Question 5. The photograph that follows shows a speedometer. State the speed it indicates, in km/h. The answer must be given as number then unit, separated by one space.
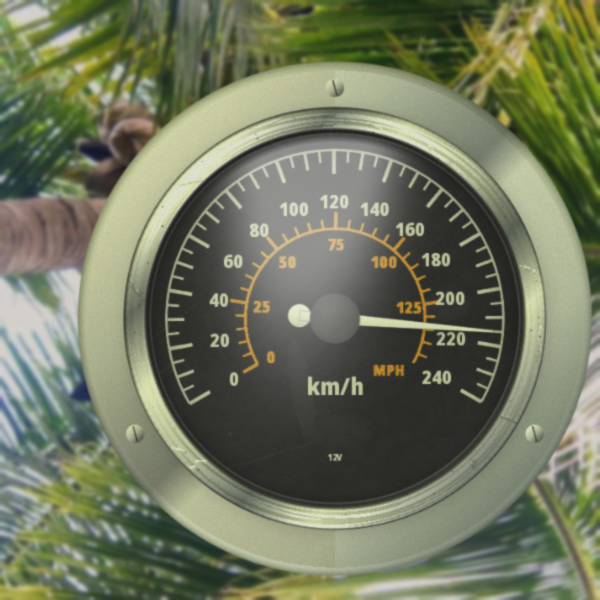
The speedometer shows 215 km/h
